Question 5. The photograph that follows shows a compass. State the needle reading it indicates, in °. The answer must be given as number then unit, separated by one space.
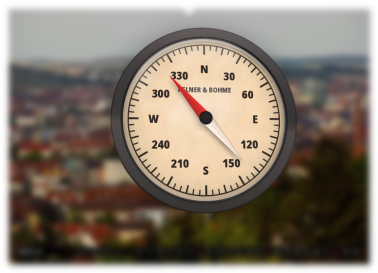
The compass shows 320 °
